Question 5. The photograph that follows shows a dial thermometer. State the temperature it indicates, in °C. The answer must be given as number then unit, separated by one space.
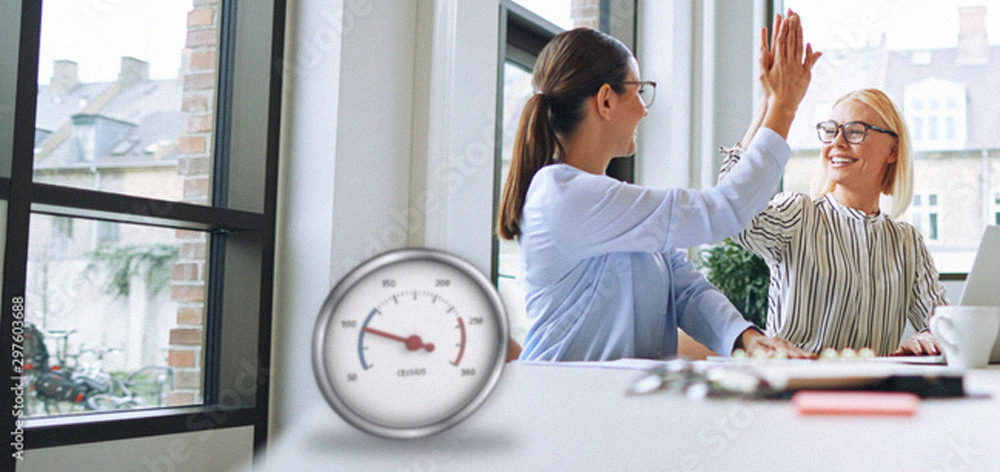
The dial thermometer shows 100 °C
